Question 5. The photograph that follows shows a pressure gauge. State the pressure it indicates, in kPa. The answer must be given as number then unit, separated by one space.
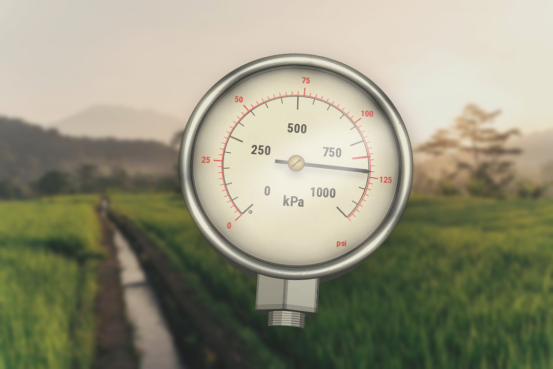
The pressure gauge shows 850 kPa
